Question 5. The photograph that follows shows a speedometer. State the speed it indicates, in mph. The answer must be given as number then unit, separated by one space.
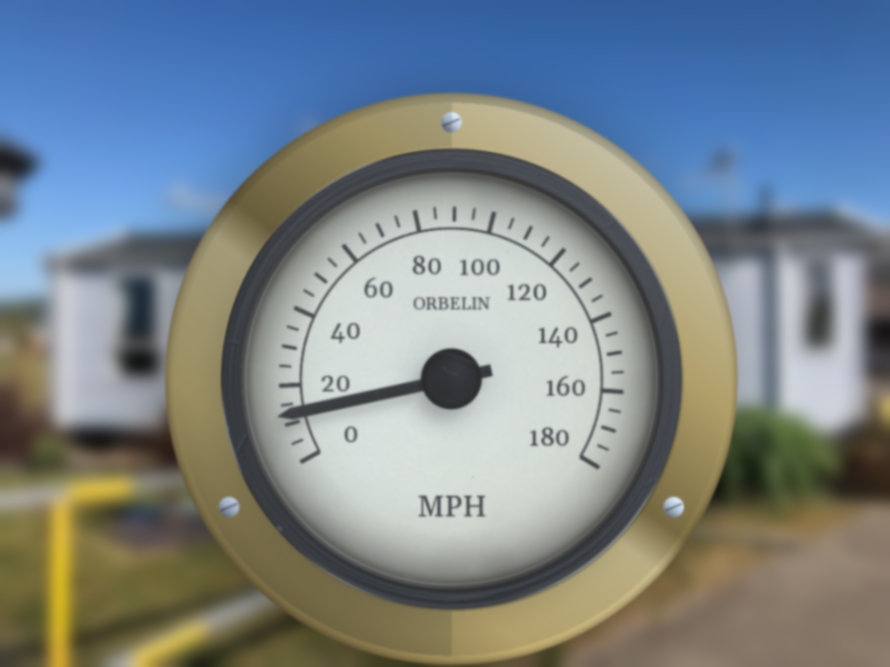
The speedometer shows 12.5 mph
